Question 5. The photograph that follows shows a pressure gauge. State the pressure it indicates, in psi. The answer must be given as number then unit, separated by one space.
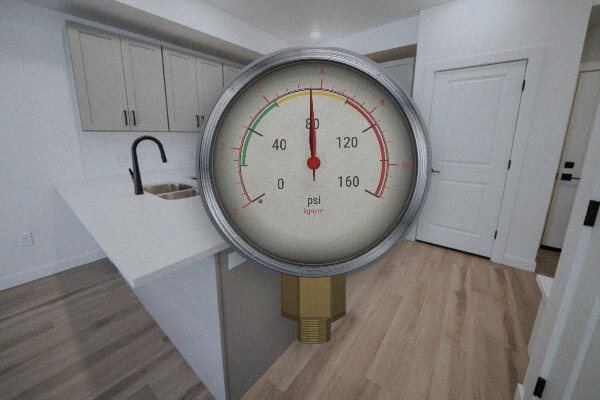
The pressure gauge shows 80 psi
